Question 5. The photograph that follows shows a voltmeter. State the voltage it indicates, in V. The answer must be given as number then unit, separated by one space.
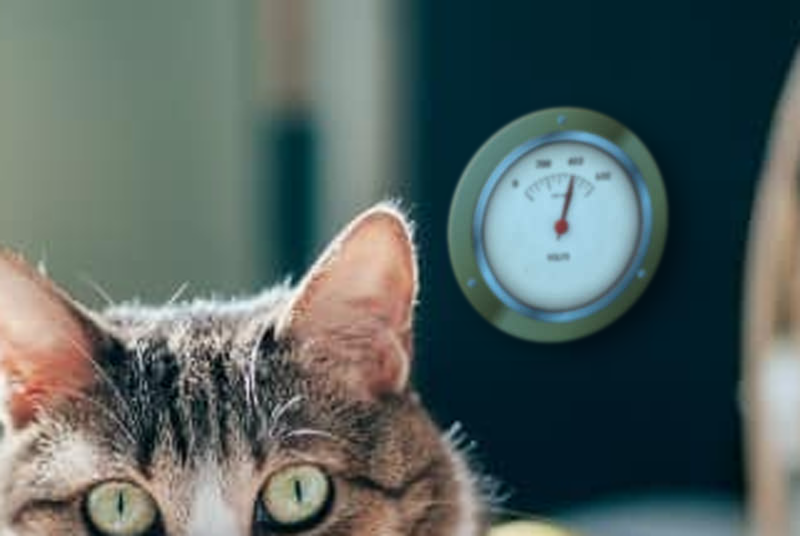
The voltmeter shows 400 V
